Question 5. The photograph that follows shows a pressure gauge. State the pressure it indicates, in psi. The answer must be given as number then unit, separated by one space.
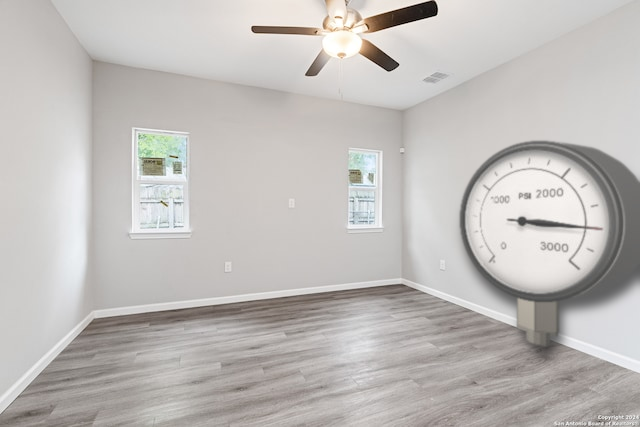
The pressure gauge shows 2600 psi
